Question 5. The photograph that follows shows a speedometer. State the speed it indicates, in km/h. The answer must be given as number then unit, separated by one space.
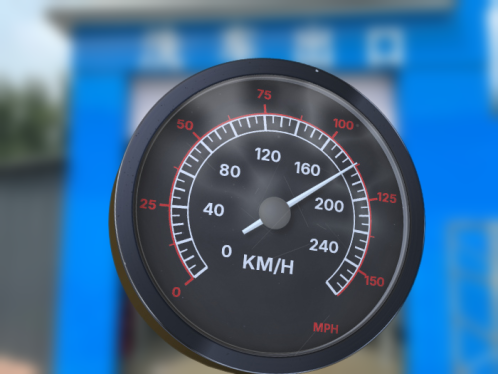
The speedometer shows 180 km/h
